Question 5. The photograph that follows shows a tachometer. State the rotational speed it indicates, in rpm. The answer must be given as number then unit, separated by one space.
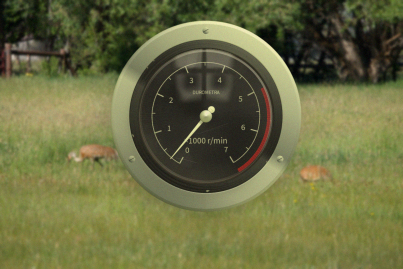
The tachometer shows 250 rpm
